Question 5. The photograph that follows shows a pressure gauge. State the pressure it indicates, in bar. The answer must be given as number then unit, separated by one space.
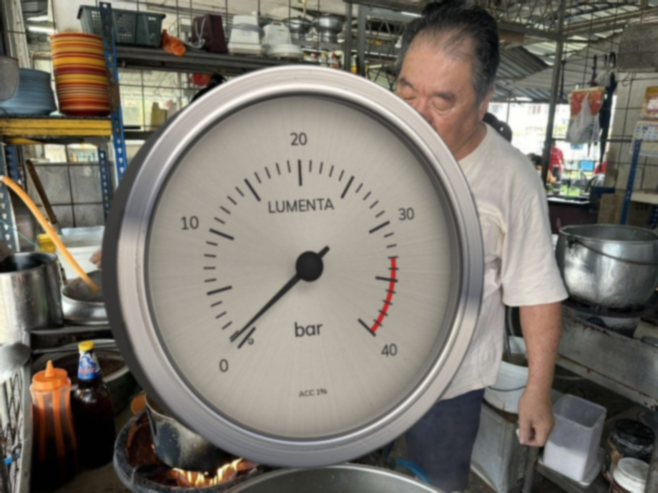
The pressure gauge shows 1 bar
